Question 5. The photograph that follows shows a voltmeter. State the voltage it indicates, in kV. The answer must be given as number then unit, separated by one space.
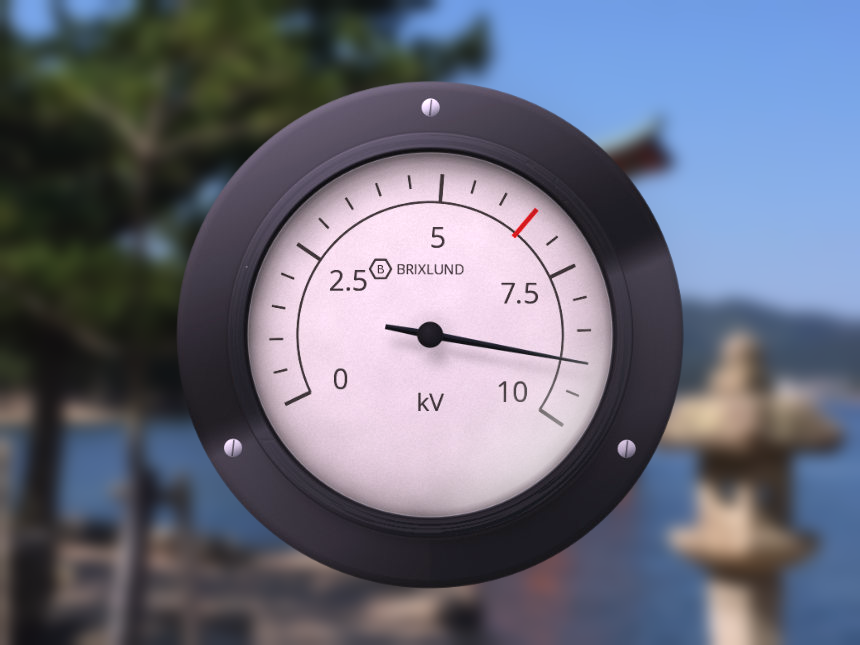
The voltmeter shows 9 kV
